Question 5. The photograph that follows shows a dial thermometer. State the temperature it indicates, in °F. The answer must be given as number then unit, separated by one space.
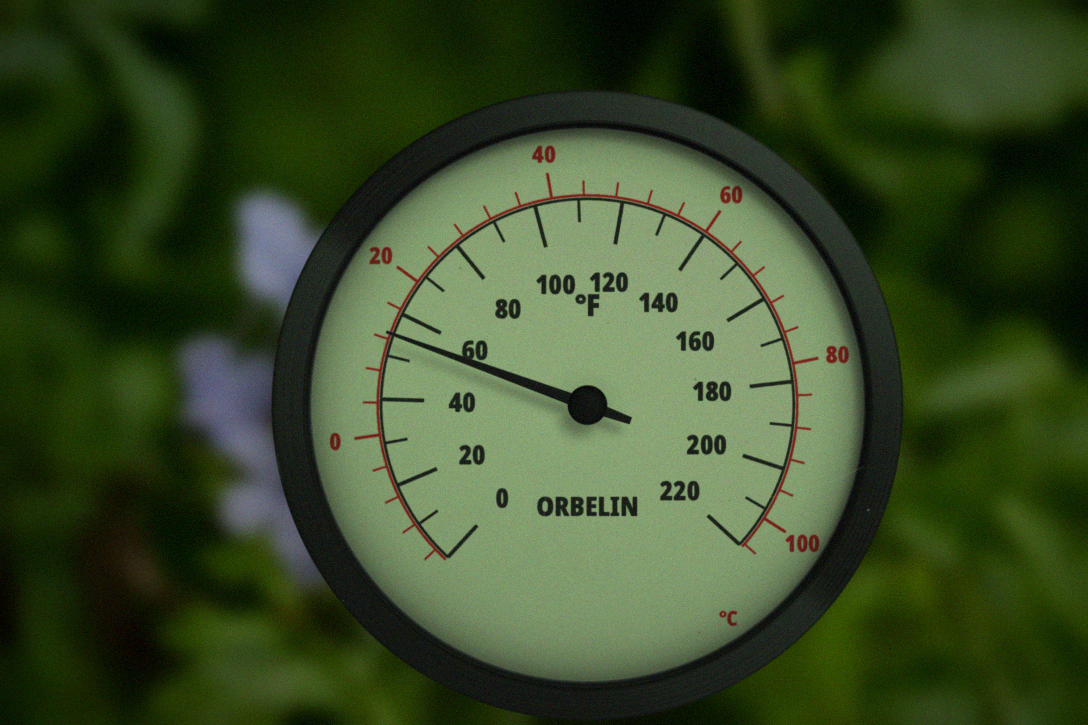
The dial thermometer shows 55 °F
